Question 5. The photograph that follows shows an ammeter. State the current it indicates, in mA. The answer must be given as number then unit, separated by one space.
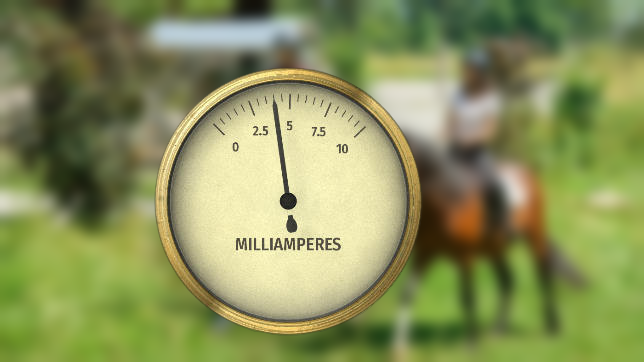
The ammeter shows 4 mA
